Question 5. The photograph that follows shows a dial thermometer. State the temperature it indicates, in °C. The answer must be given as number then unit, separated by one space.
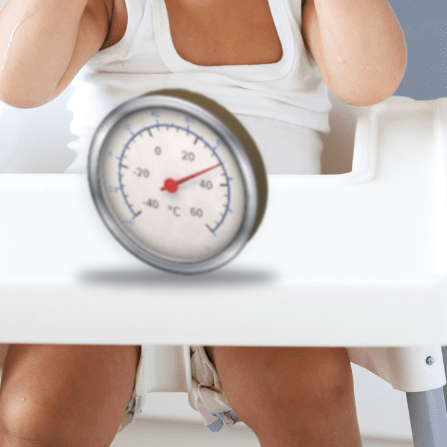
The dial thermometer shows 32 °C
